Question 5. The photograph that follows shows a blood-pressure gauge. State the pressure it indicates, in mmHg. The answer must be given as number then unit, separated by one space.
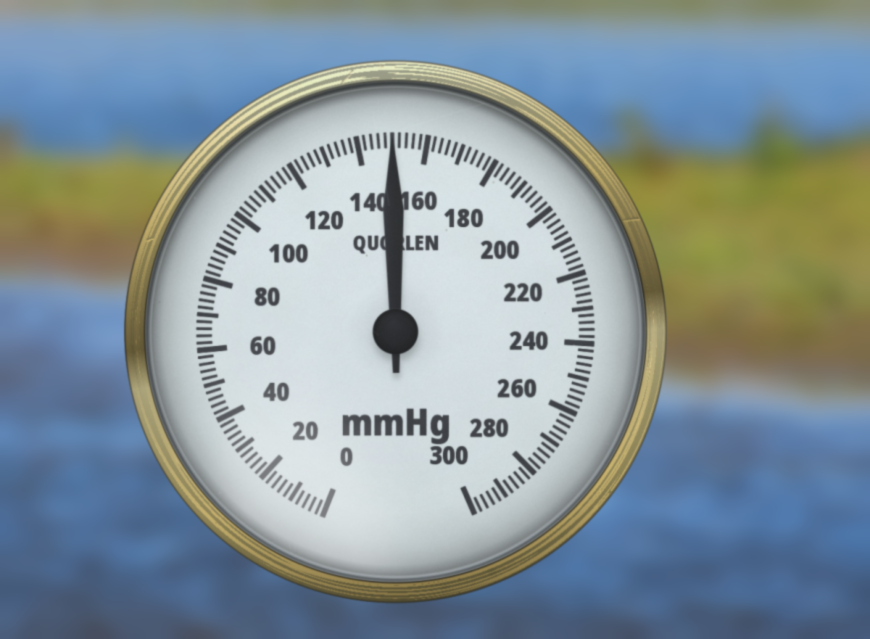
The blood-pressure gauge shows 150 mmHg
